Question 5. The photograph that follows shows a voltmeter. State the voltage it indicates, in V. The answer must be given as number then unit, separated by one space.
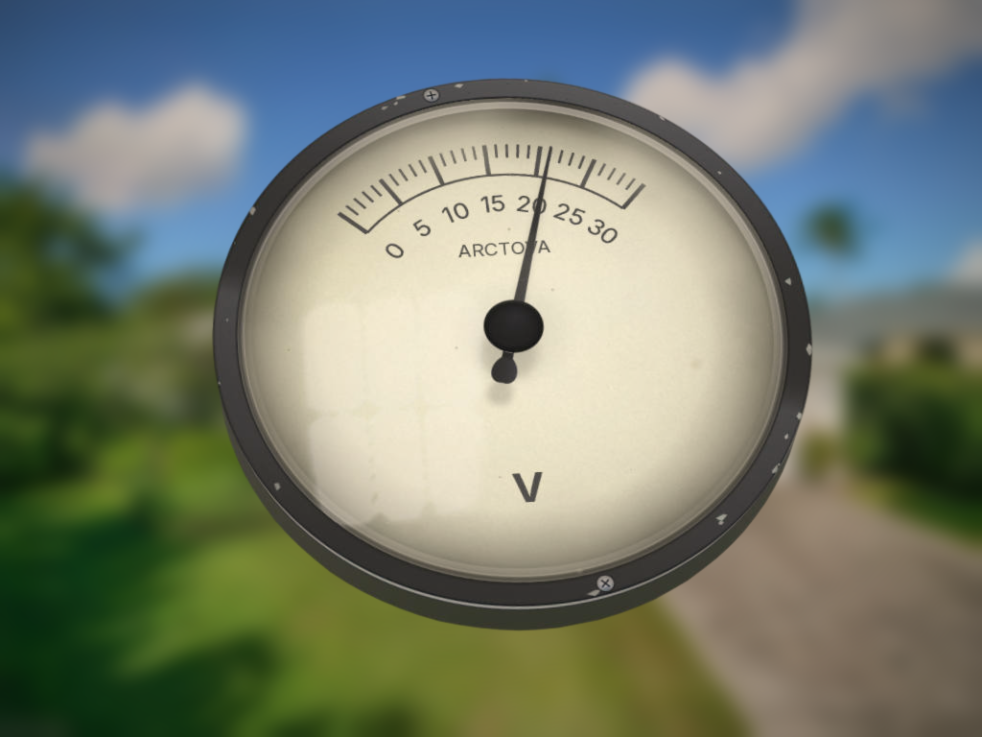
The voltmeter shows 21 V
